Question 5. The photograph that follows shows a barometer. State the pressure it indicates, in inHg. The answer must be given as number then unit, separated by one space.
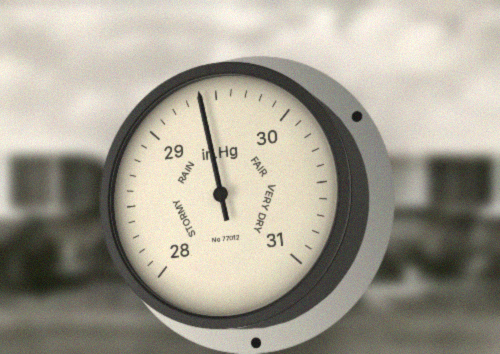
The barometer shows 29.4 inHg
